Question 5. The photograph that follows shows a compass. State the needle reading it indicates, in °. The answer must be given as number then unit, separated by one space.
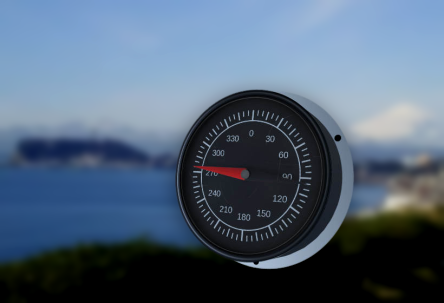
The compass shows 275 °
